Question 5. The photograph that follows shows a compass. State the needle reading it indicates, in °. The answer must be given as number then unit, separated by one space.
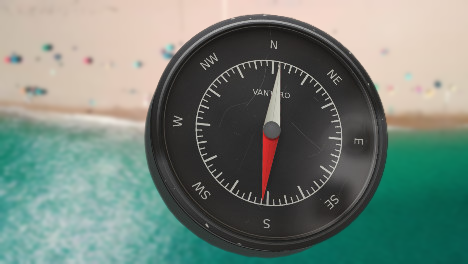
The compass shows 185 °
